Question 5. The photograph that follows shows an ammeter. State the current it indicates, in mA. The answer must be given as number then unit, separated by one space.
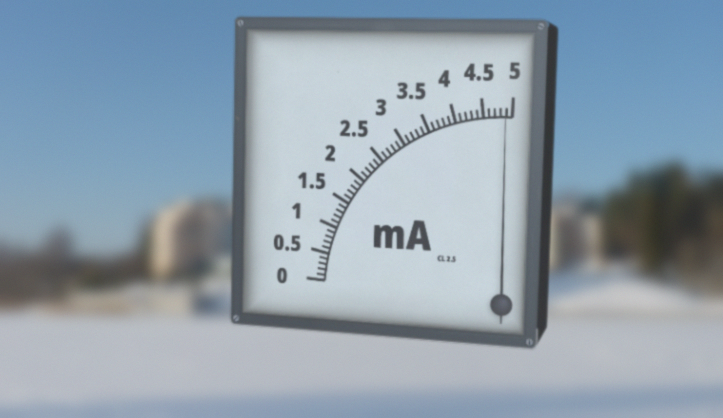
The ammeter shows 4.9 mA
